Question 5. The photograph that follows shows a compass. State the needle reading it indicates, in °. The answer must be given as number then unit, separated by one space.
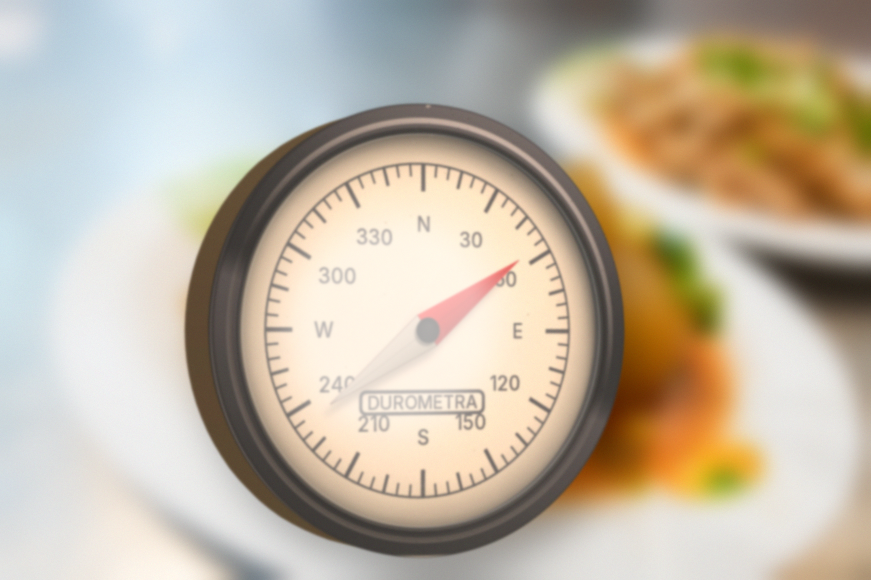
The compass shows 55 °
